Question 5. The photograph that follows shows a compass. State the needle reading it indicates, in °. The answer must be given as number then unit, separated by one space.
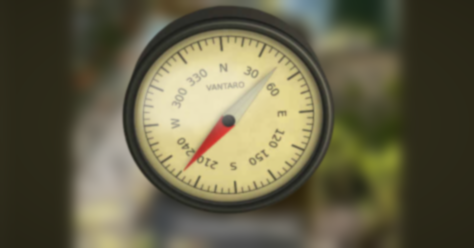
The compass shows 225 °
